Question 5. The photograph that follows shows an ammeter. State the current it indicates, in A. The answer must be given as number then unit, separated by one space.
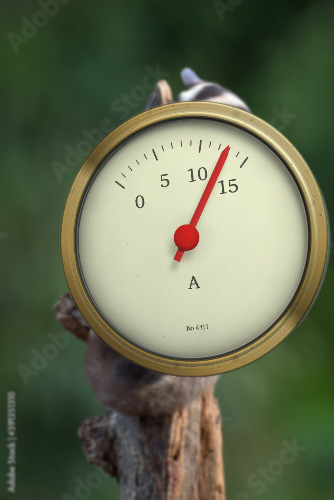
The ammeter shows 13 A
